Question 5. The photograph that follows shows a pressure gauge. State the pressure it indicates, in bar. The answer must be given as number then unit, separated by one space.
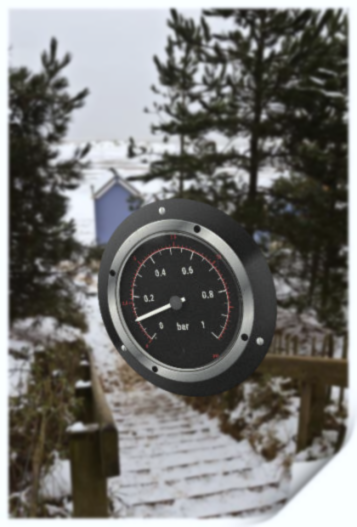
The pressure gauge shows 0.1 bar
